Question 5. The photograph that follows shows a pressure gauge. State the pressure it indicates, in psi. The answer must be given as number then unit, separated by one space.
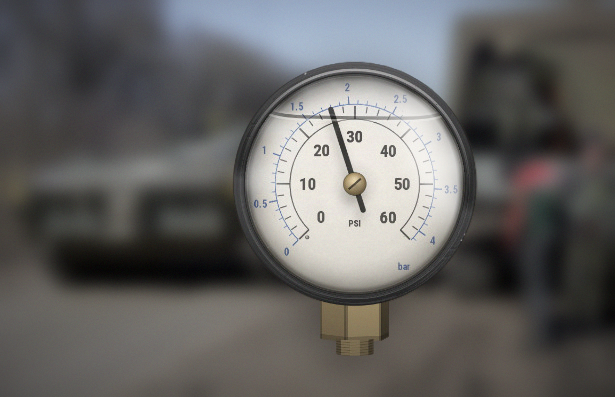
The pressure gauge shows 26 psi
